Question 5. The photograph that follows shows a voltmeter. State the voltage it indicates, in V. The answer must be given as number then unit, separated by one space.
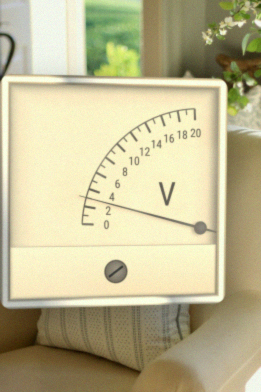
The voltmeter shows 3 V
